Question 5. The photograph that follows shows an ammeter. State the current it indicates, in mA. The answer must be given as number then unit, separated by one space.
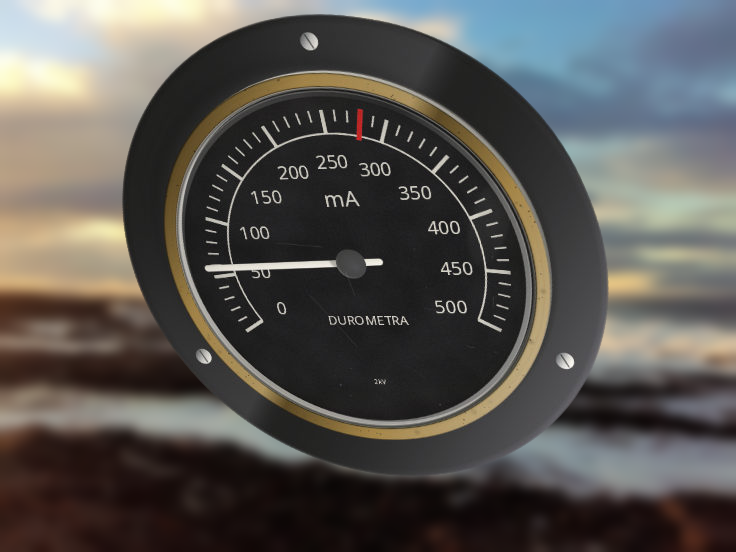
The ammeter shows 60 mA
